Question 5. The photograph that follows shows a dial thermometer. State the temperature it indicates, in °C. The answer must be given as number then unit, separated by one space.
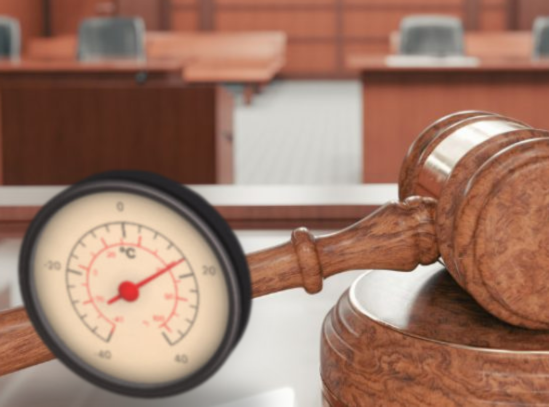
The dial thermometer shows 16 °C
